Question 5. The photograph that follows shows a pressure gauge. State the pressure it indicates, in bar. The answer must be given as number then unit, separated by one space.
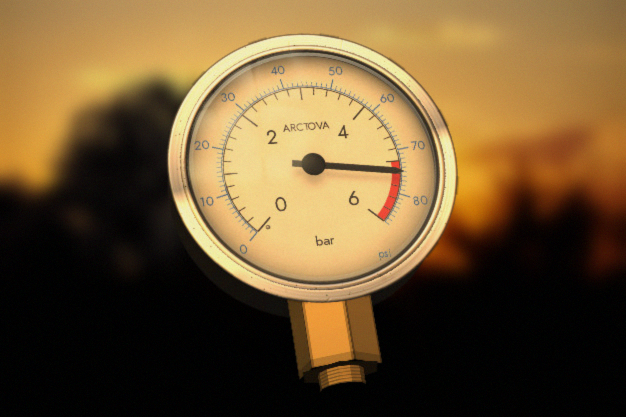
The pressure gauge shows 5.2 bar
